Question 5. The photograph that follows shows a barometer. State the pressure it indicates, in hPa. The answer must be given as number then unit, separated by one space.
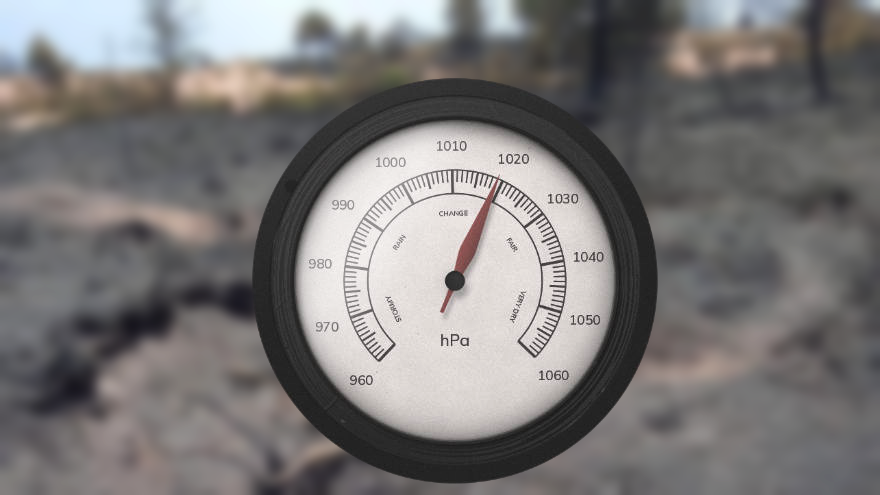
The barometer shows 1019 hPa
